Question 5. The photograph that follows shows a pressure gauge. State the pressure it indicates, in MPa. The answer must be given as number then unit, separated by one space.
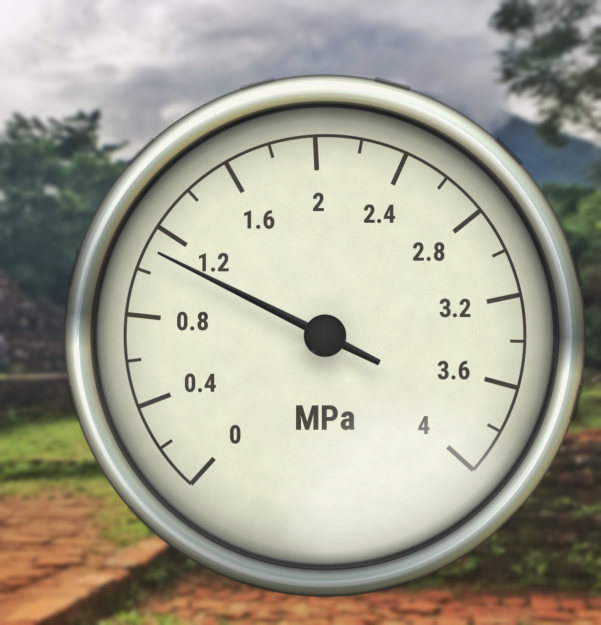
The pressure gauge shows 1.1 MPa
